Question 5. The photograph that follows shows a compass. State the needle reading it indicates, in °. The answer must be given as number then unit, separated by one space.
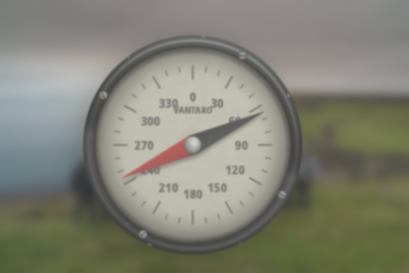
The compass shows 245 °
